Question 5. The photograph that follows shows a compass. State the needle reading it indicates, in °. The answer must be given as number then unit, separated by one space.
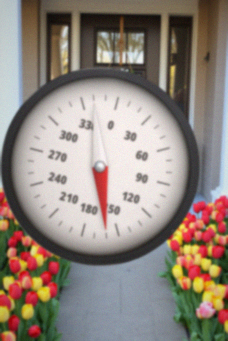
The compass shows 160 °
